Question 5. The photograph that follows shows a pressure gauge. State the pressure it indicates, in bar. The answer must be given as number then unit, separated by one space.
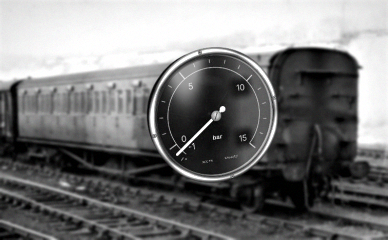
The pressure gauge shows -0.5 bar
